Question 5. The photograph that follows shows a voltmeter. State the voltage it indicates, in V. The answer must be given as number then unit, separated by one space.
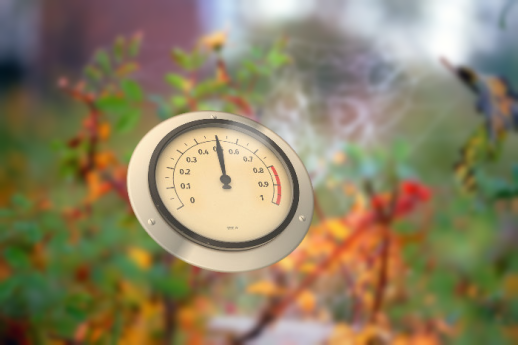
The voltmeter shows 0.5 V
